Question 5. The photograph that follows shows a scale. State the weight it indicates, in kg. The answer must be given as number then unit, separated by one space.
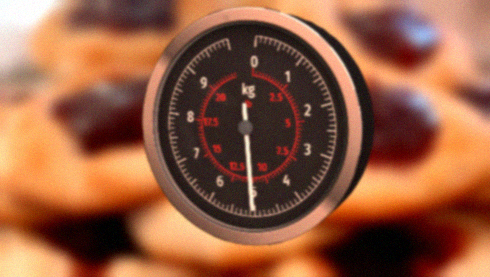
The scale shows 5 kg
